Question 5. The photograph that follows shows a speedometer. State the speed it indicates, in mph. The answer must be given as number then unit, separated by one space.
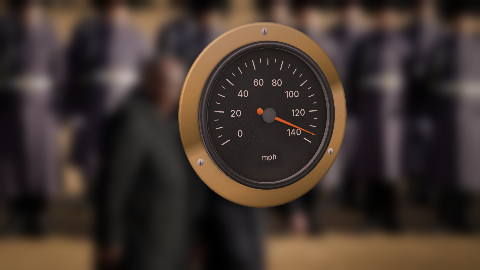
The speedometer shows 135 mph
